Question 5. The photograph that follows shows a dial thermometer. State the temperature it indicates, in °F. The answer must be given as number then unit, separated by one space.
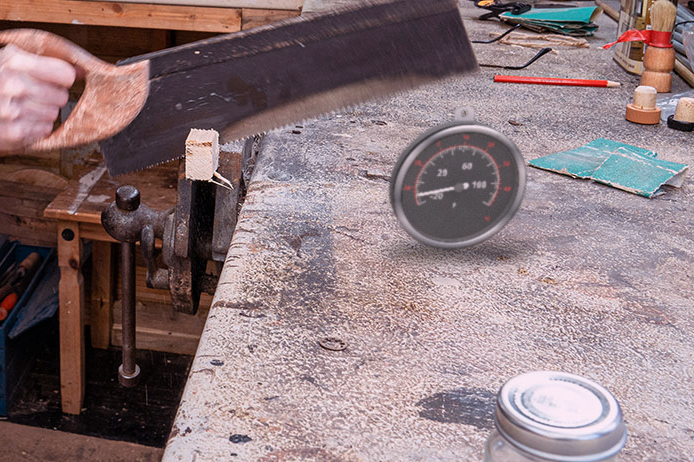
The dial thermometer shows -10 °F
